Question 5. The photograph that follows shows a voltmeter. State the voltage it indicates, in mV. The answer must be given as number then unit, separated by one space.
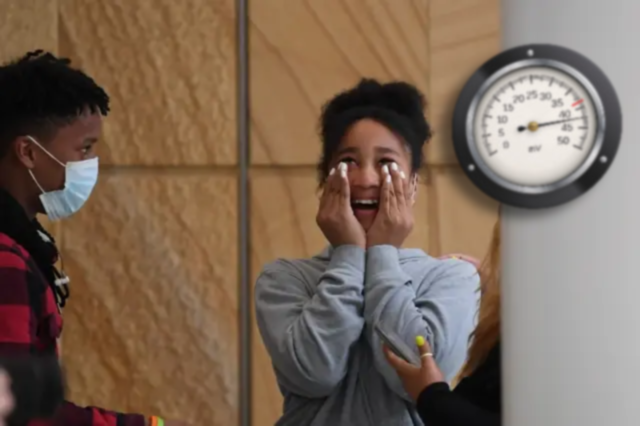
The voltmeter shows 42.5 mV
